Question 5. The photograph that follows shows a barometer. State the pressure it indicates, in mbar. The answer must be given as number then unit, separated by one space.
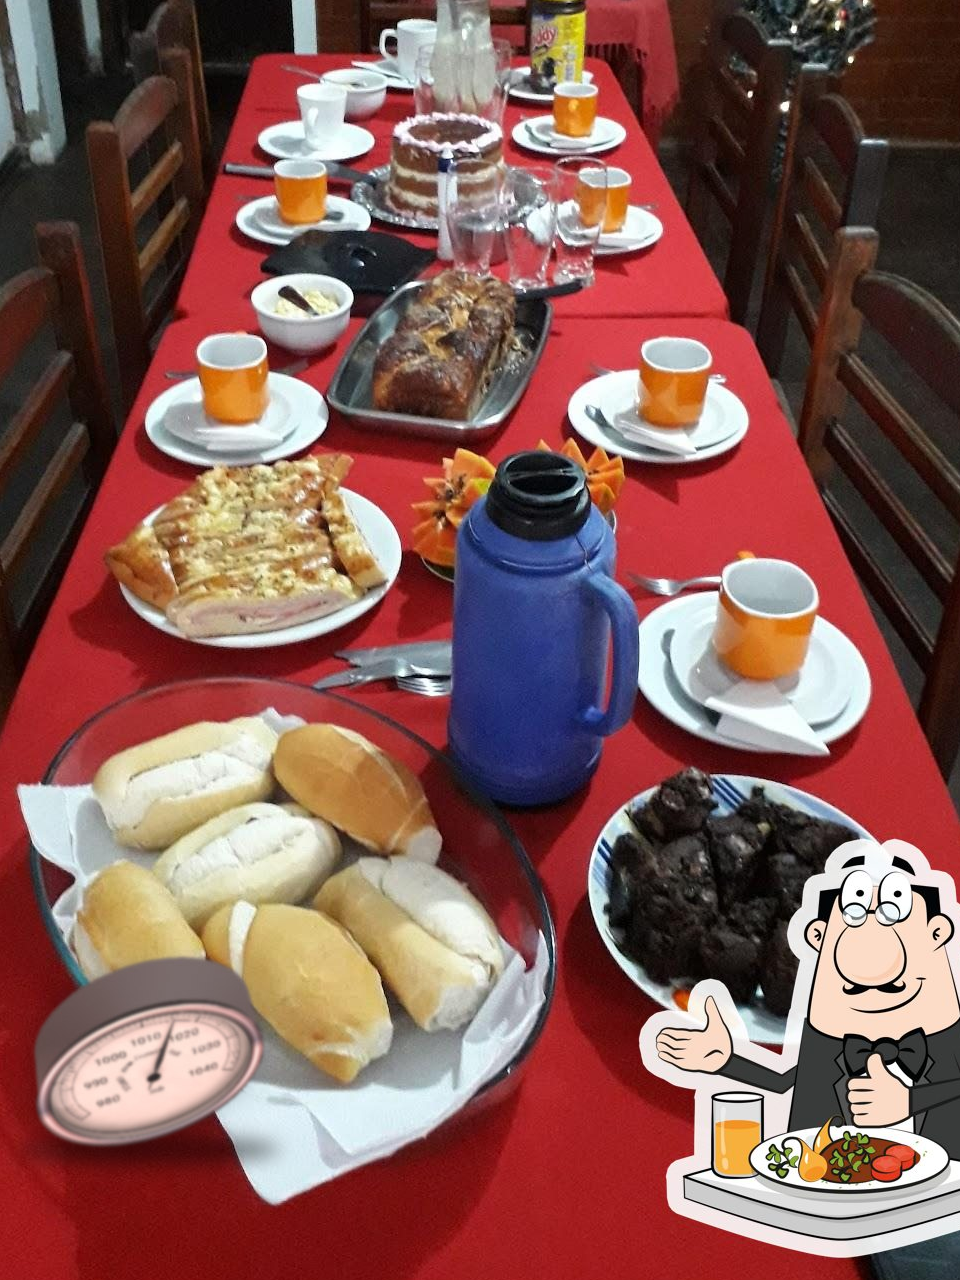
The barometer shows 1015 mbar
